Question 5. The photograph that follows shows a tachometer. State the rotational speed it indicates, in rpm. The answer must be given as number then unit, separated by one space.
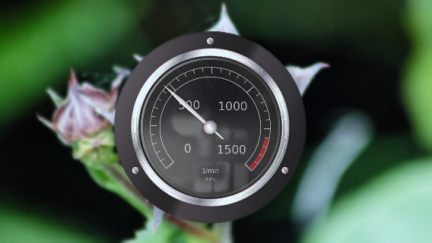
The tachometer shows 475 rpm
